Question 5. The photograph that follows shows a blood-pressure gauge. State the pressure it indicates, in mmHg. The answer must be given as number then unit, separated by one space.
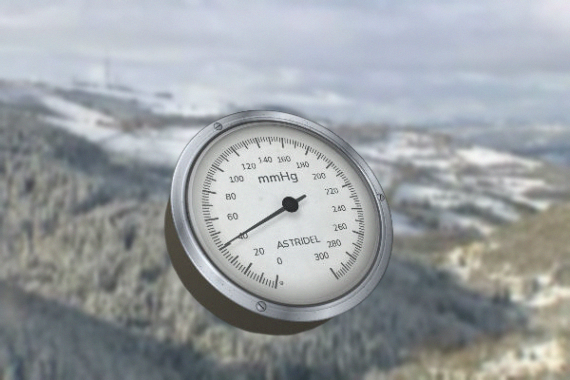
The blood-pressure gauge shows 40 mmHg
